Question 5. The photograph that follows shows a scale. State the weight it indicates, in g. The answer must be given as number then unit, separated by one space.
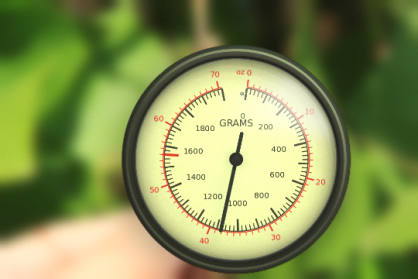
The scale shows 1080 g
